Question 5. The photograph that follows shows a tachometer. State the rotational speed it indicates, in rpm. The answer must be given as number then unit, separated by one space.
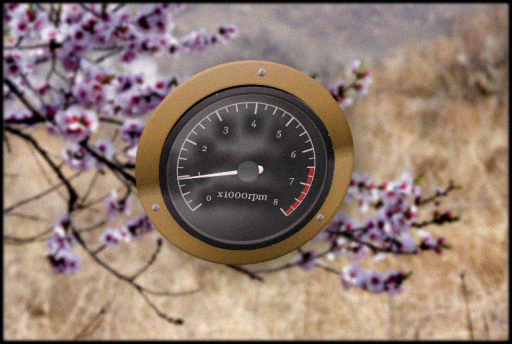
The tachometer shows 1000 rpm
